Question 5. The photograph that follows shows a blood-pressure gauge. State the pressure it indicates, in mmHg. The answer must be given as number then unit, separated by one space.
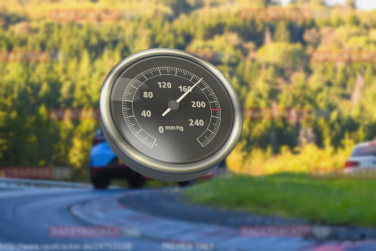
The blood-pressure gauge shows 170 mmHg
